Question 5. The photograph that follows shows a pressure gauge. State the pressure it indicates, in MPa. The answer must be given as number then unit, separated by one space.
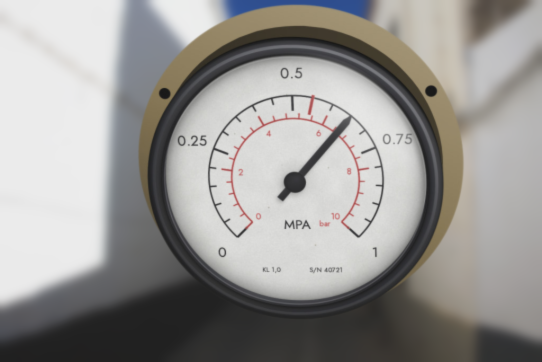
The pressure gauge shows 0.65 MPa
